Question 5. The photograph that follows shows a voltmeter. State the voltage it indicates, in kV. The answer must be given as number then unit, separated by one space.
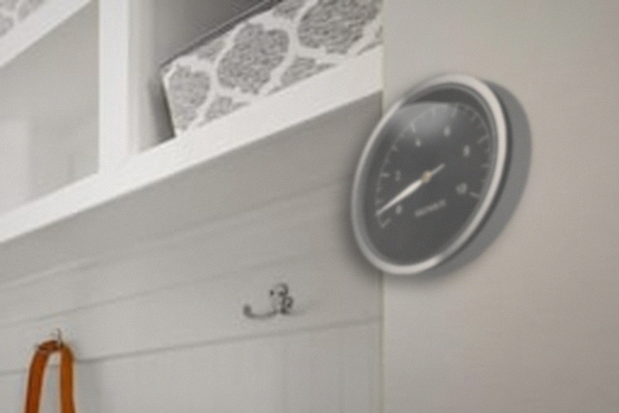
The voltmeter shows 0.5 kV
